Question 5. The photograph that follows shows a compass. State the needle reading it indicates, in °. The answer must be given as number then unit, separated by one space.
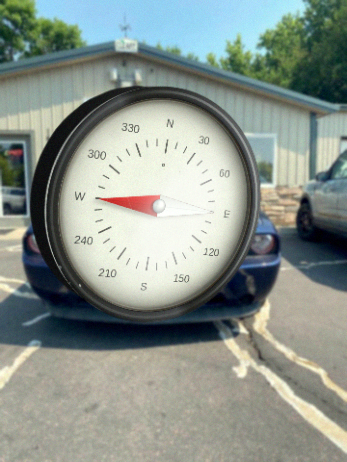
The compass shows 270 °
